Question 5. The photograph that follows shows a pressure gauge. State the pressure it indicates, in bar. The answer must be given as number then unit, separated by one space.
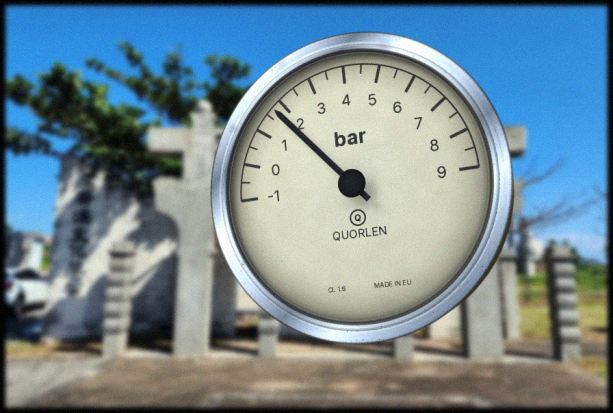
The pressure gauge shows 1.75 bar
